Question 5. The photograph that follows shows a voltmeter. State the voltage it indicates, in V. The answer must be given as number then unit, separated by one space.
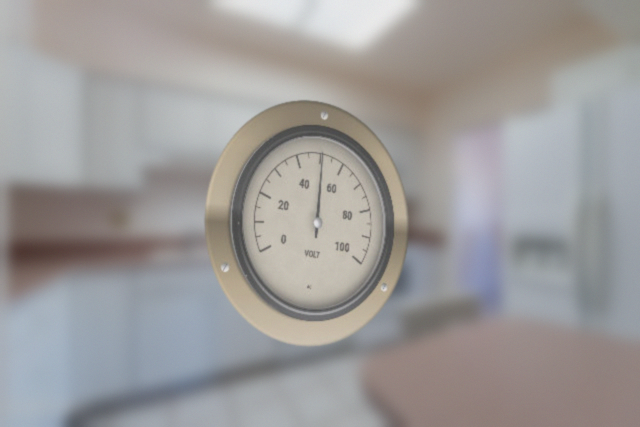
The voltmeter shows 50 V
